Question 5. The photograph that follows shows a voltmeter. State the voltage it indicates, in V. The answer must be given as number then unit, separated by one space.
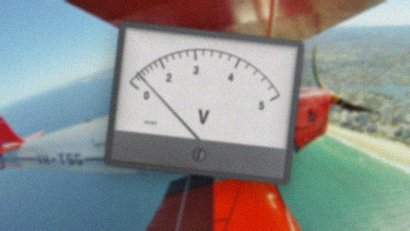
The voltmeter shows 1 V
